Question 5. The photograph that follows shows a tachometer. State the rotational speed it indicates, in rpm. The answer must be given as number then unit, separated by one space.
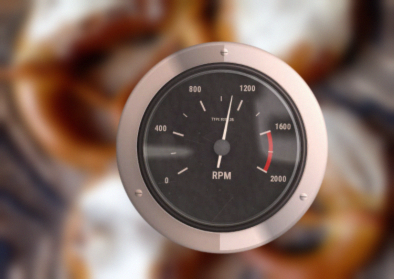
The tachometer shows 1100 rpm
